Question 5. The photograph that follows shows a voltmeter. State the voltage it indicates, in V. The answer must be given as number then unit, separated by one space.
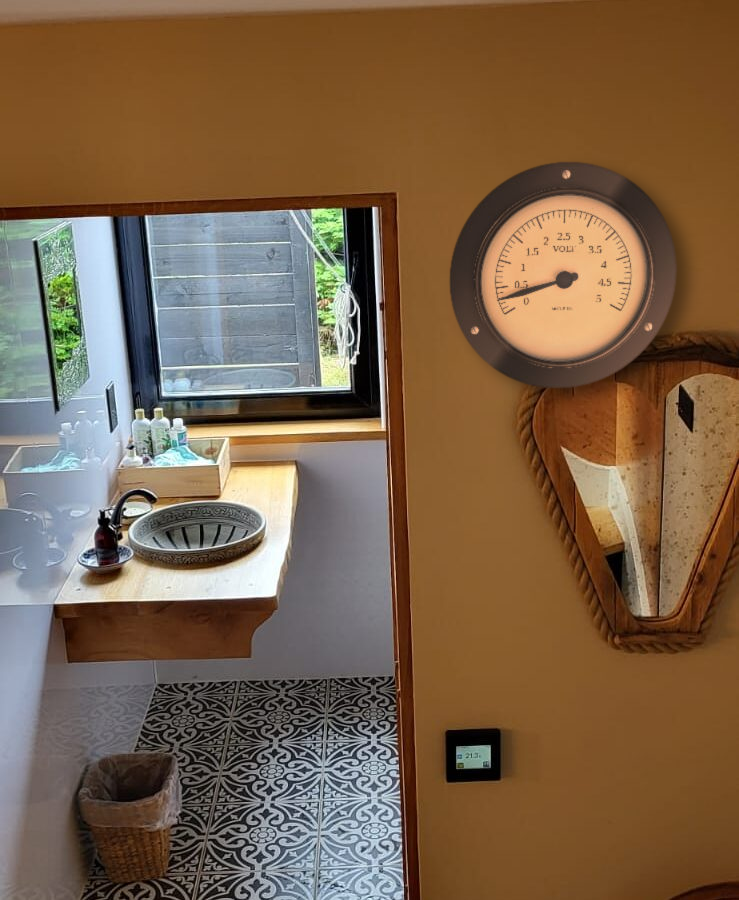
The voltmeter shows 0.3 V
